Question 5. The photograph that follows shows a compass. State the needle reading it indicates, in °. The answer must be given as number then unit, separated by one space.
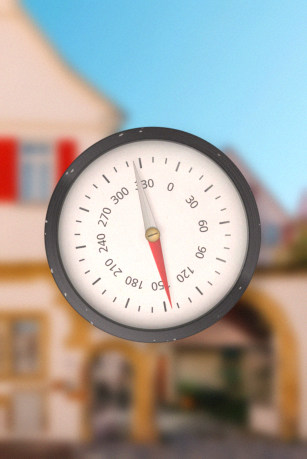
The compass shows 145 °
